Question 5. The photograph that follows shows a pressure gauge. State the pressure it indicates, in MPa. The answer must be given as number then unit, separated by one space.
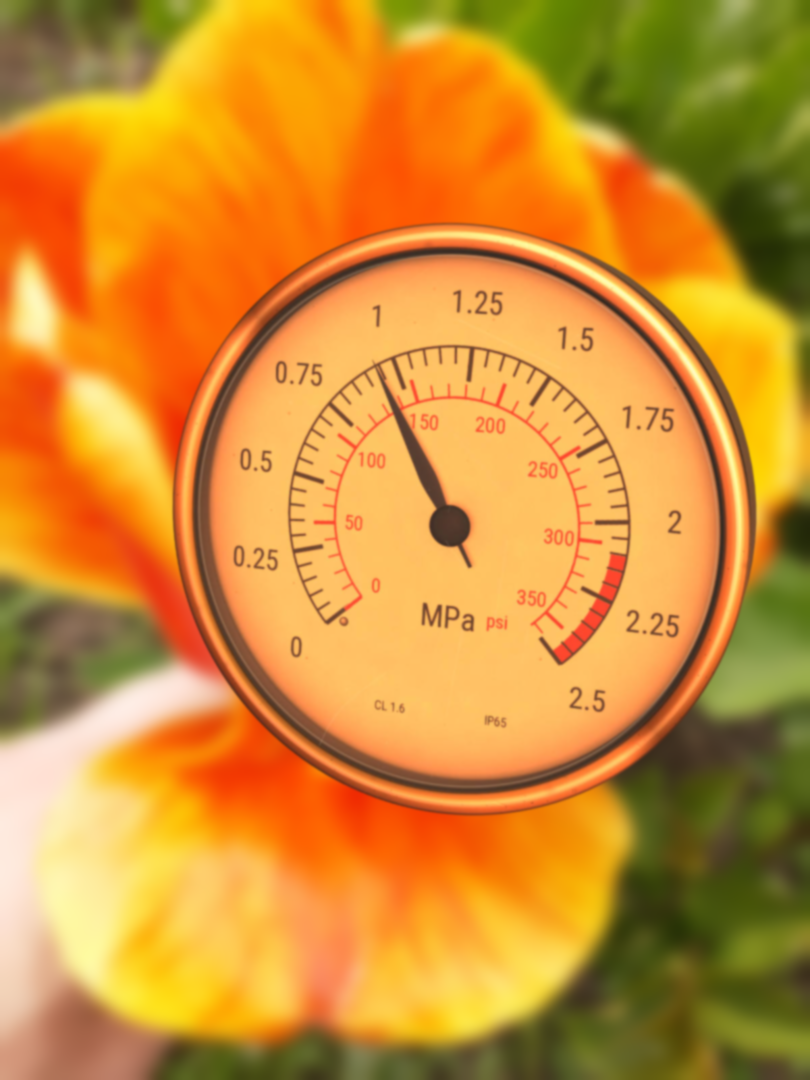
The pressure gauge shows 0.95 MPa
